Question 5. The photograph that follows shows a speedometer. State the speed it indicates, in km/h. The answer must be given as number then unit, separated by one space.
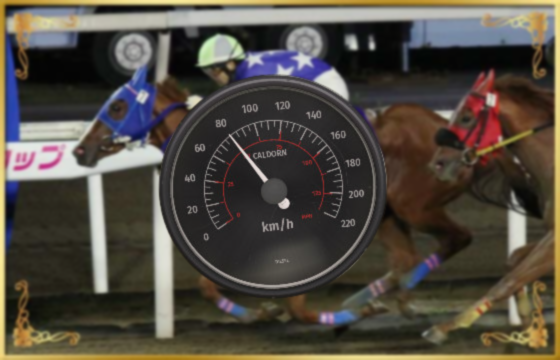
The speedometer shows 80 km/h
